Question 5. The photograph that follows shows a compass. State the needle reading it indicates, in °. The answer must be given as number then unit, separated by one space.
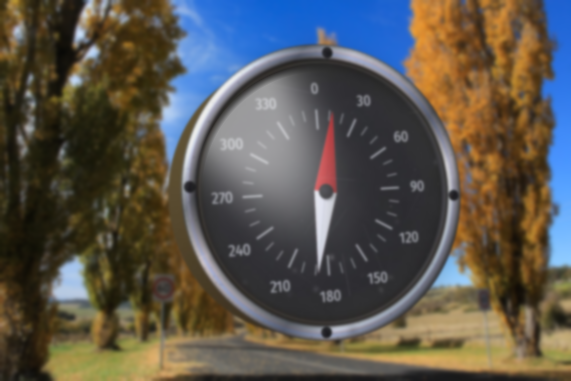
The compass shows 10 °
